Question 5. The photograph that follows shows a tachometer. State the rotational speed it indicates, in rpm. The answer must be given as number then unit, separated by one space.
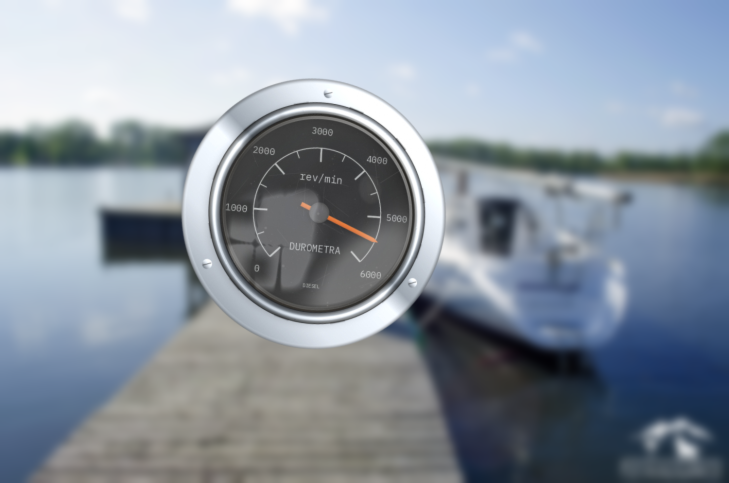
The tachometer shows 5500 rpm
